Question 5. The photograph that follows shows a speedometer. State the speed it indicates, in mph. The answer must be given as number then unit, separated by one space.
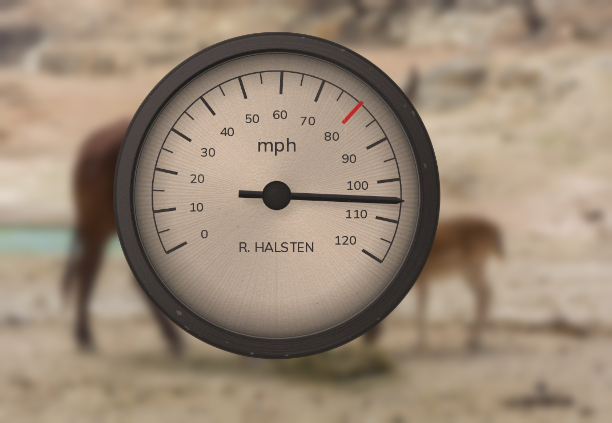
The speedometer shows 105 mph
